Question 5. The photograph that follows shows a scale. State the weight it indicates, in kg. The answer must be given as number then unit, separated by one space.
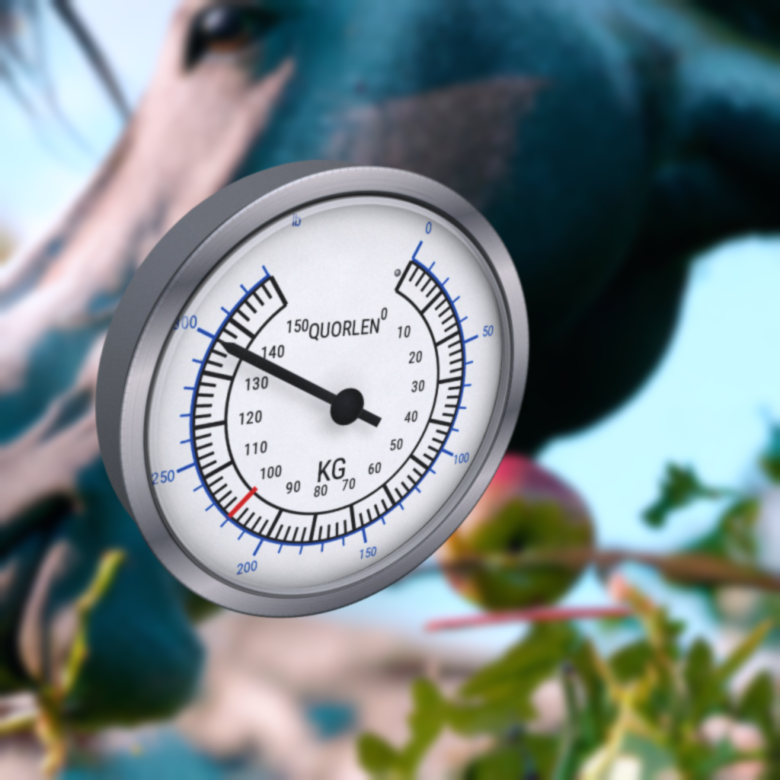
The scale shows 136 kg
